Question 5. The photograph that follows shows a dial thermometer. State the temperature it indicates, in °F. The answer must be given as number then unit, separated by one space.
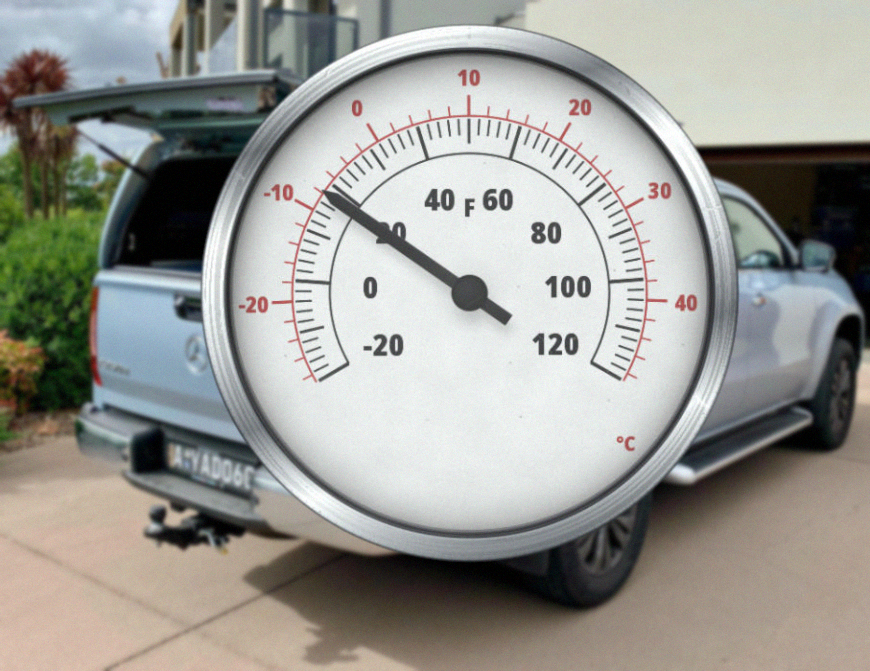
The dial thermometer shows 18 °F
